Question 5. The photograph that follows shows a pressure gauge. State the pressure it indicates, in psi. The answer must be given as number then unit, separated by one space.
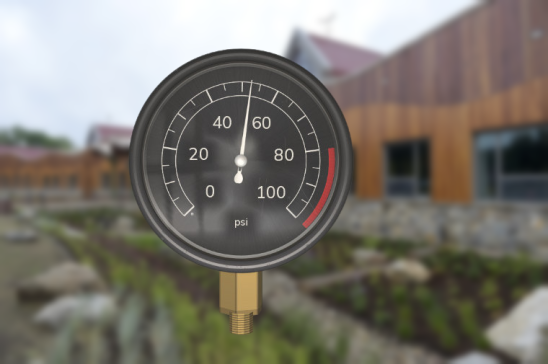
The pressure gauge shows 52.5 psi
